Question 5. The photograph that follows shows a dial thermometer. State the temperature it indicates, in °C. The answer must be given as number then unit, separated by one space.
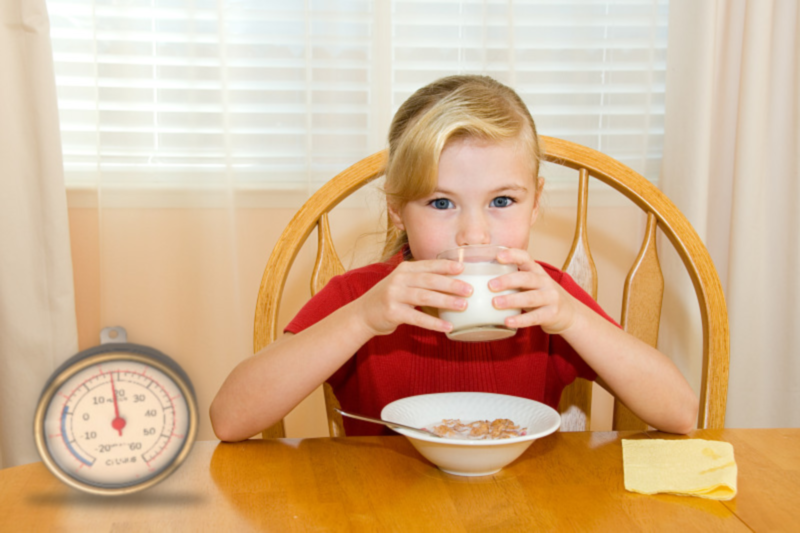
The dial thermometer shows 18 °C
